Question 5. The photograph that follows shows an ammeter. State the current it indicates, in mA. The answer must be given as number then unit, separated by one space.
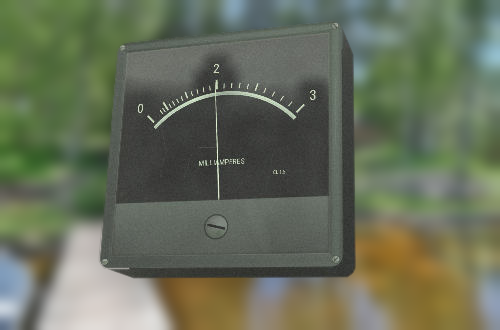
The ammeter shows 2 mA
